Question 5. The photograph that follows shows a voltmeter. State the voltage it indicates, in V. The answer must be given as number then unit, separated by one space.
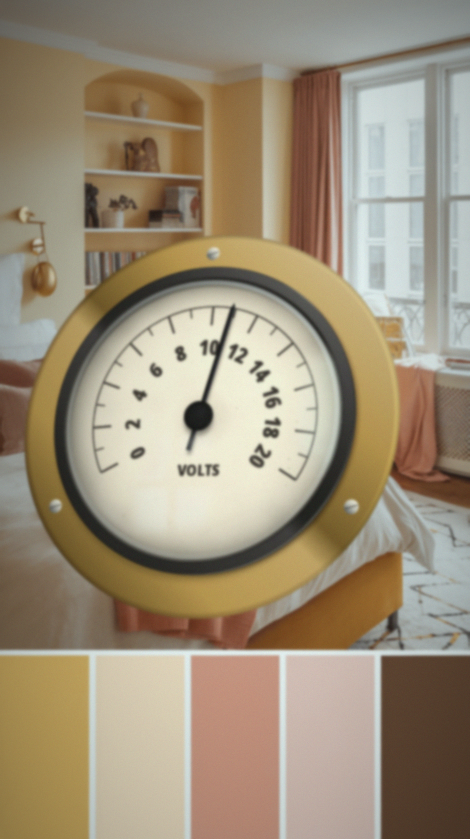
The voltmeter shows 11 V
